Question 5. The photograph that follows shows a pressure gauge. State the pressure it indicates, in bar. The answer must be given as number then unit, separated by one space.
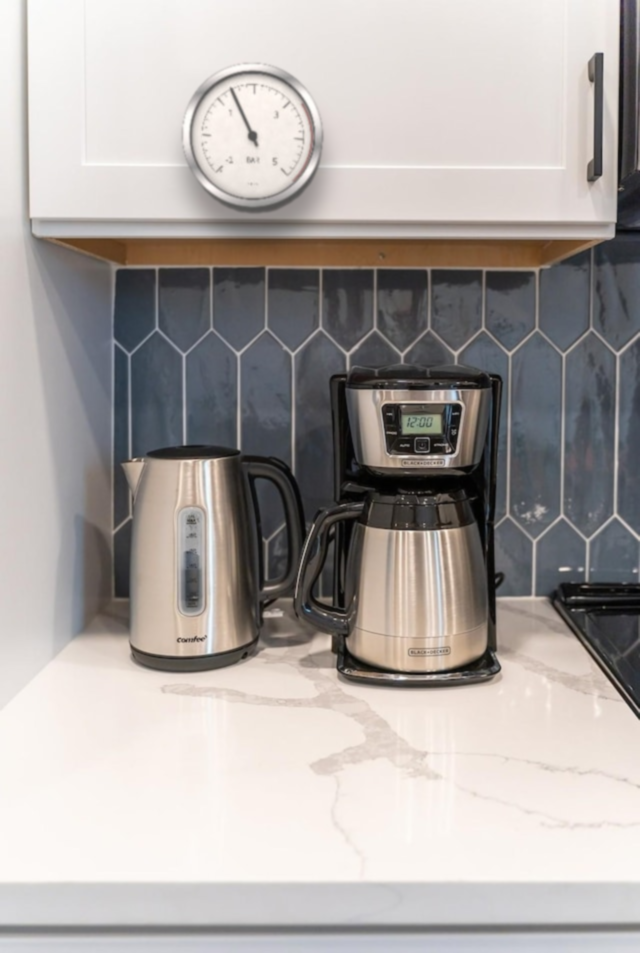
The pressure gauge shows 1.4 bar
